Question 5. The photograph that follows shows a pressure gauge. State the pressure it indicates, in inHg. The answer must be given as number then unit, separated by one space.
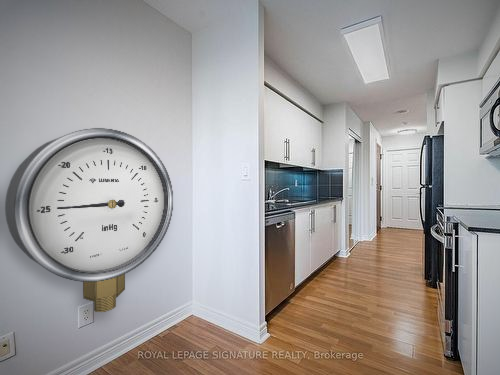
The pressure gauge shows -25 inHg
